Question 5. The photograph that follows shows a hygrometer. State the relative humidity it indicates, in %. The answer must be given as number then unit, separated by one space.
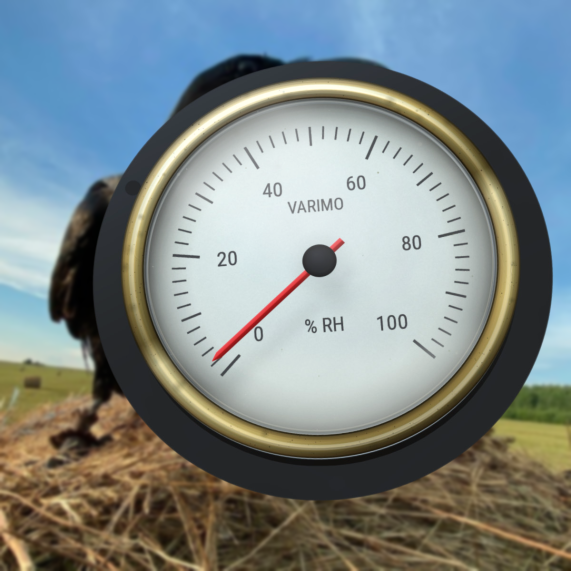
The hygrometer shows 2 %
